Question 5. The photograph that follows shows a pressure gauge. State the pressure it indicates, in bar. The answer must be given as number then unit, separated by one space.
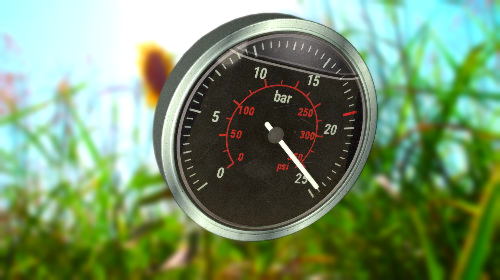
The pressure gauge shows 24.5 bar
